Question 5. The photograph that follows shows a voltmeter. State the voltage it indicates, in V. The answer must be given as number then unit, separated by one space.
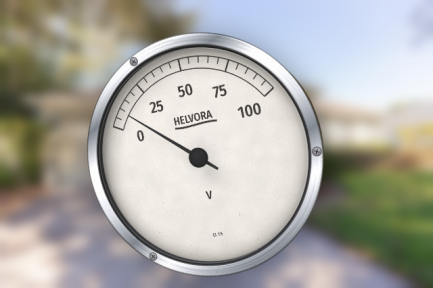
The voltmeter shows 10 V
